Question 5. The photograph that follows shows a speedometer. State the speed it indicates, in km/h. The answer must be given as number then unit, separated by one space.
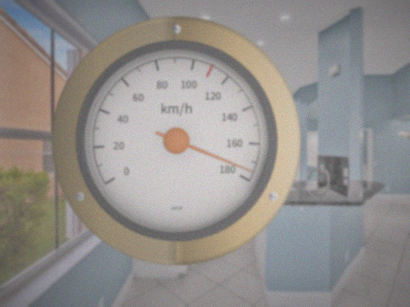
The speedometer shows 175 km/h
